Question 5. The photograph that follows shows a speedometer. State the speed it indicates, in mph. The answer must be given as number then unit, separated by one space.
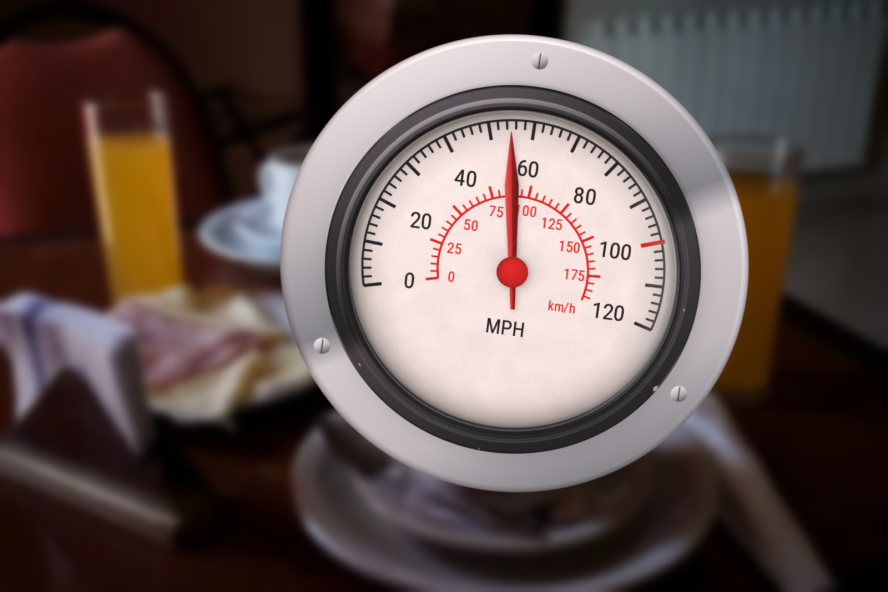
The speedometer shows 55 mph
